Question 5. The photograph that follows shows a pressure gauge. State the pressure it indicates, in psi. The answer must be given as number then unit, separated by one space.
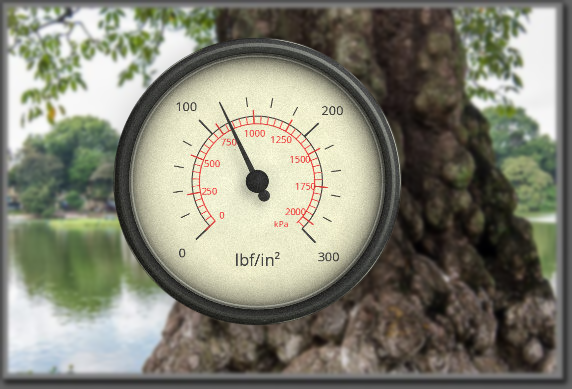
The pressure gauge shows 120 psi
